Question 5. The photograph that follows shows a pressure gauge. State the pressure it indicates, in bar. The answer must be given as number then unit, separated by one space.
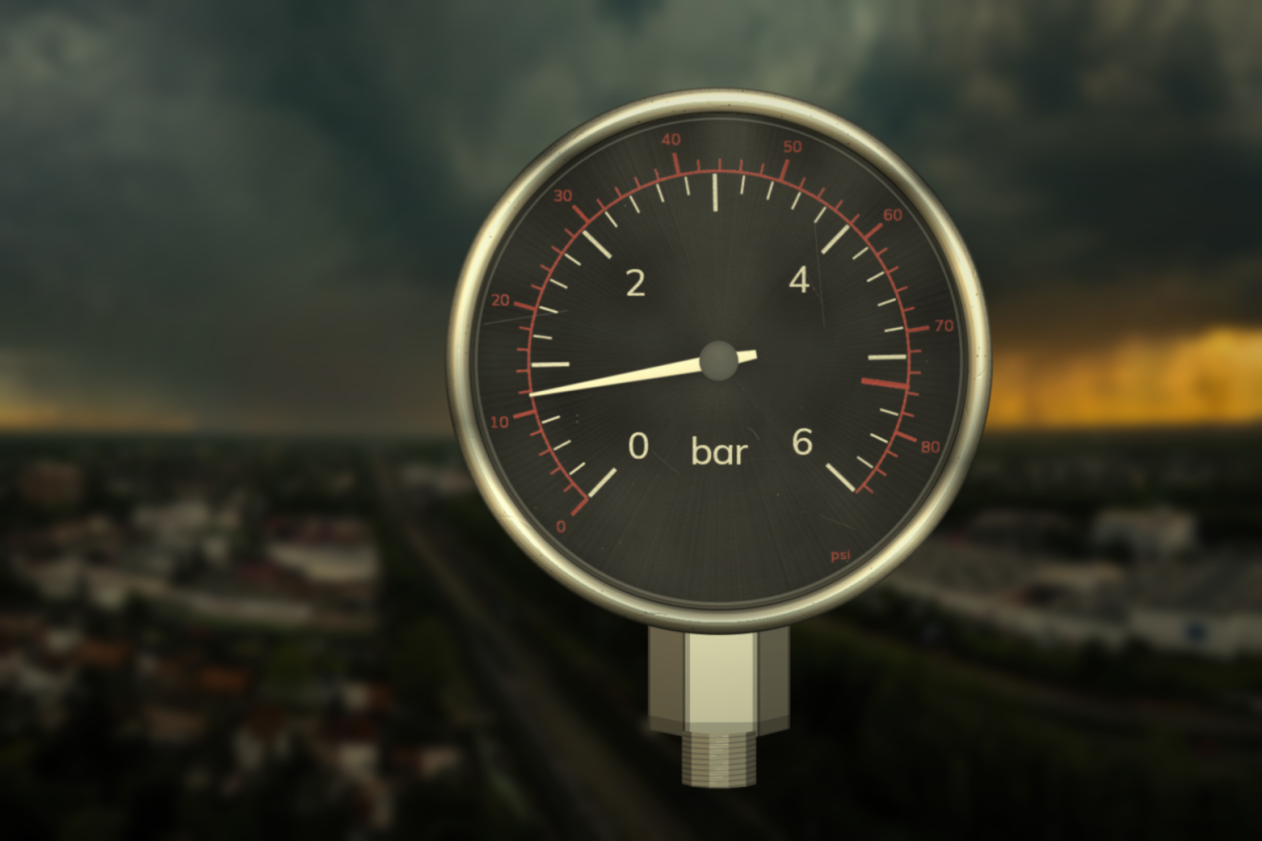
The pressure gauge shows 0.8 bar
